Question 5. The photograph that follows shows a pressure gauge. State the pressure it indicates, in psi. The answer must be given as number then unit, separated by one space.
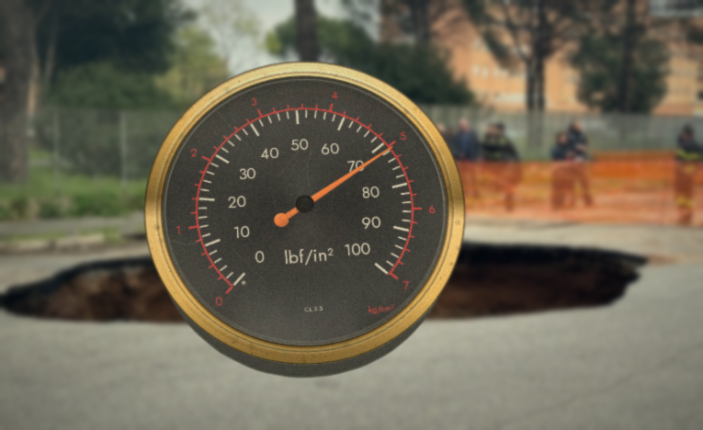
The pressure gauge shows 72 psi
